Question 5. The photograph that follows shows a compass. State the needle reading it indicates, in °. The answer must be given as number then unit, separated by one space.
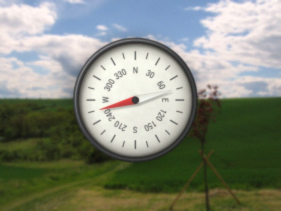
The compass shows 255 °
